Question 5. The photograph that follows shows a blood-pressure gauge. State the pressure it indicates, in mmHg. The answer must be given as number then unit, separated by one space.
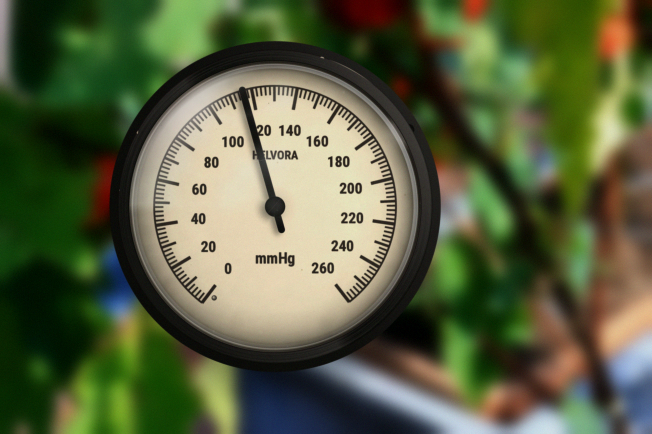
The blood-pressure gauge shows 116 mmHg
